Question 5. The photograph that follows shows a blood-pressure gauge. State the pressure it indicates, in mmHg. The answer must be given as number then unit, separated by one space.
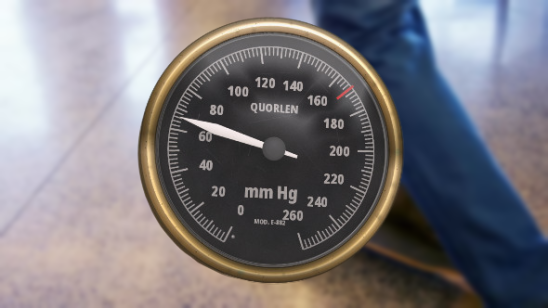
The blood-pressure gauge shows 66 mmHg
